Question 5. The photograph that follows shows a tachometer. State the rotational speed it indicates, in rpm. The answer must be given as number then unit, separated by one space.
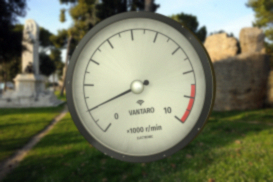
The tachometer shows 1000 rpm
